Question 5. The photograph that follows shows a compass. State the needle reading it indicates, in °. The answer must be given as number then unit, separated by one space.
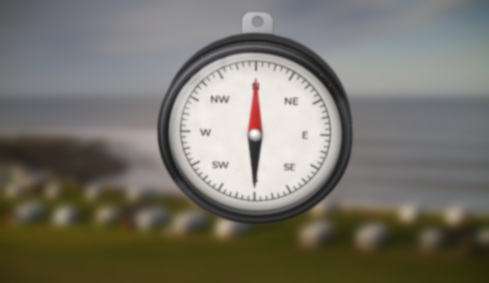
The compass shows 0 °
